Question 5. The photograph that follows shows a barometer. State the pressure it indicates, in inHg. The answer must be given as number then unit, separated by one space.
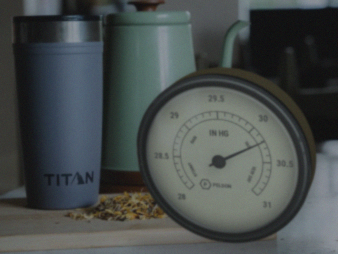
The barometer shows 30.2 inHg
